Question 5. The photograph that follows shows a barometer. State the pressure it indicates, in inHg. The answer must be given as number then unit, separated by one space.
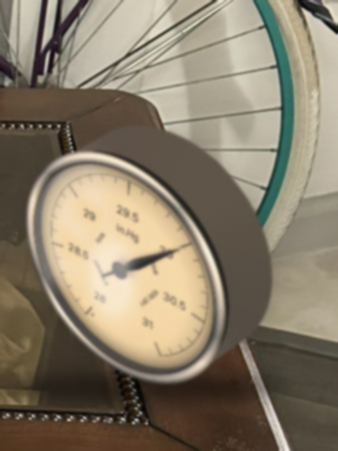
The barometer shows 30 inHg
